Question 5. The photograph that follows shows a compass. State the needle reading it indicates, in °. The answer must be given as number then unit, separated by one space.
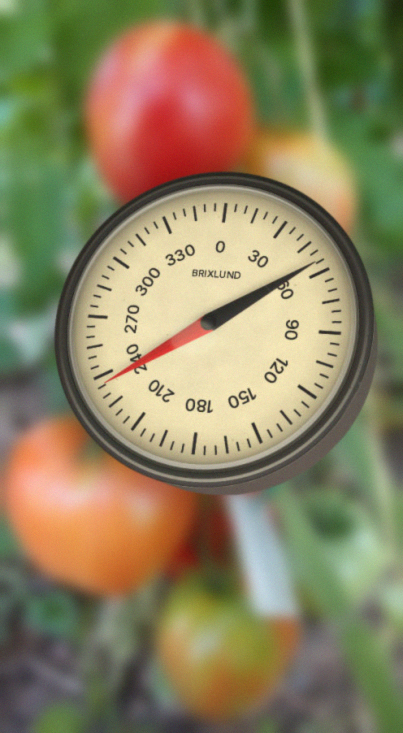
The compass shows 235 °
